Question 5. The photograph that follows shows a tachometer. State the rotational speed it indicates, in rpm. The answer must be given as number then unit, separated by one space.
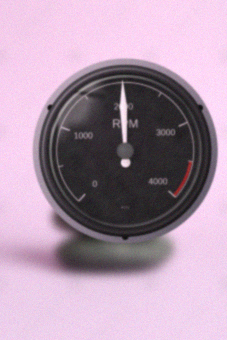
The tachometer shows 2000 rpm
